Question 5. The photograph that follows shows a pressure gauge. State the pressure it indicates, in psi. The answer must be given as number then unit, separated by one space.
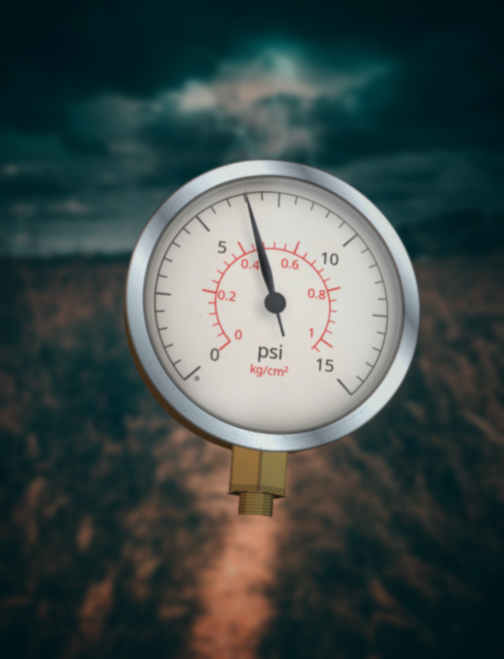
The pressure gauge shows 6.5 psi
